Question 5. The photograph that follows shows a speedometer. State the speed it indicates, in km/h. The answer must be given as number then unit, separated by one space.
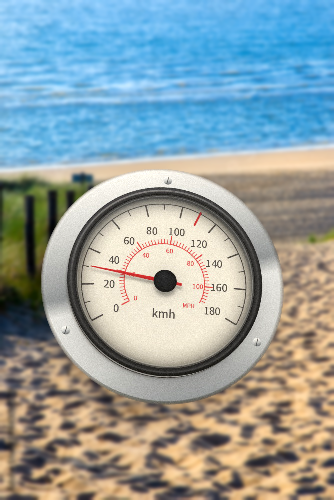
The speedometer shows 30 km/h
